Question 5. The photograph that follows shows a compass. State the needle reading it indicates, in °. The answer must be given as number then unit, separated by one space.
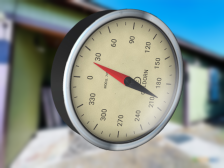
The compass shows 20 °
